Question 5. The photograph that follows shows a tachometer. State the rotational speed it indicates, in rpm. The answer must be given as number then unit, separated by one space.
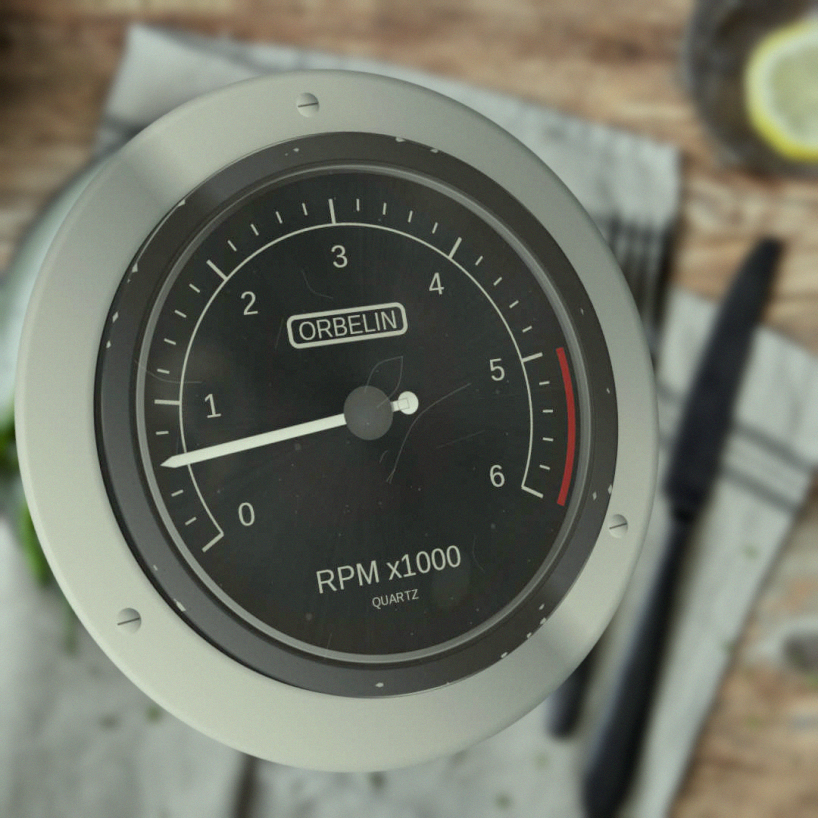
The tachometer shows 600 rpm
